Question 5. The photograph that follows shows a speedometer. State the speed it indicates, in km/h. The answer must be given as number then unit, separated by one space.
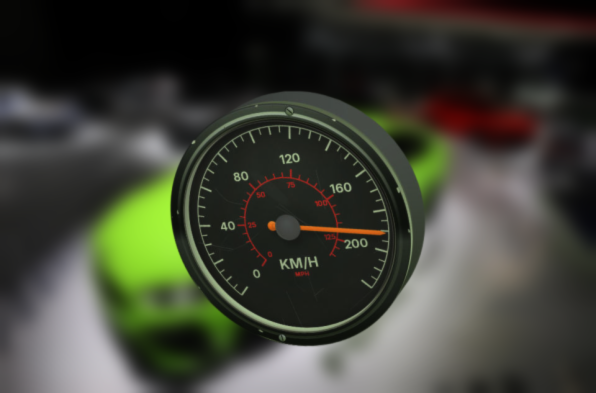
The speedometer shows 190 km/h
